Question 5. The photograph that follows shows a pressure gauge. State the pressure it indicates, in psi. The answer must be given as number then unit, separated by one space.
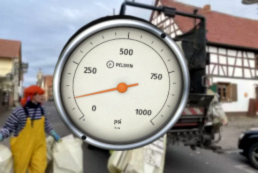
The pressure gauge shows 100 psi
